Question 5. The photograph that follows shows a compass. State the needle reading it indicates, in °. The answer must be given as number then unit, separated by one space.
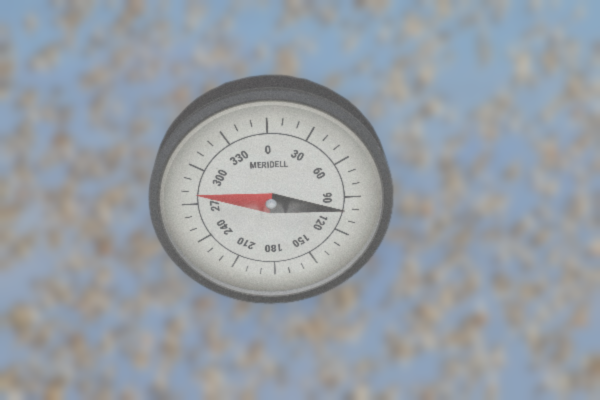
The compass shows 280 °
